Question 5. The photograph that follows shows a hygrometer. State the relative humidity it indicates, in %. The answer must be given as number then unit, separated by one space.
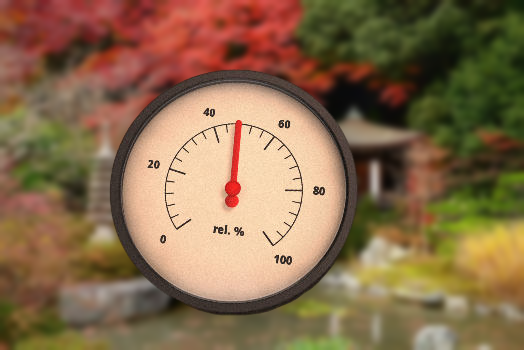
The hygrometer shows 48 %
